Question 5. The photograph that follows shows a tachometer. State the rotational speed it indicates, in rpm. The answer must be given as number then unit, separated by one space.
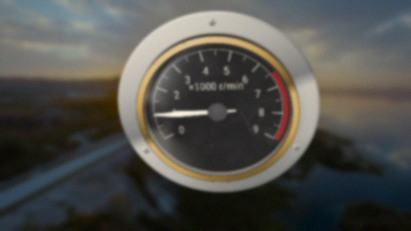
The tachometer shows 1000 rpm
